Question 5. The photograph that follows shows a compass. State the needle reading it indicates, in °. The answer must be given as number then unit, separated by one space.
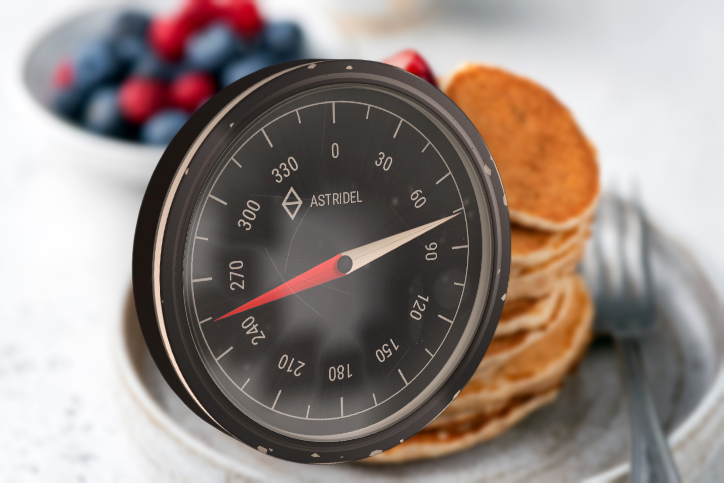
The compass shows 255 °
